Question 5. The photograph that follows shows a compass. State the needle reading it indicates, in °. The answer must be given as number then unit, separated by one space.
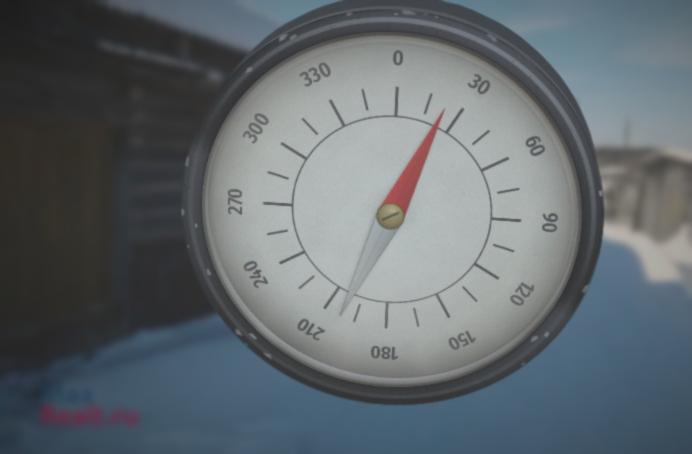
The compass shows 22.5 °
